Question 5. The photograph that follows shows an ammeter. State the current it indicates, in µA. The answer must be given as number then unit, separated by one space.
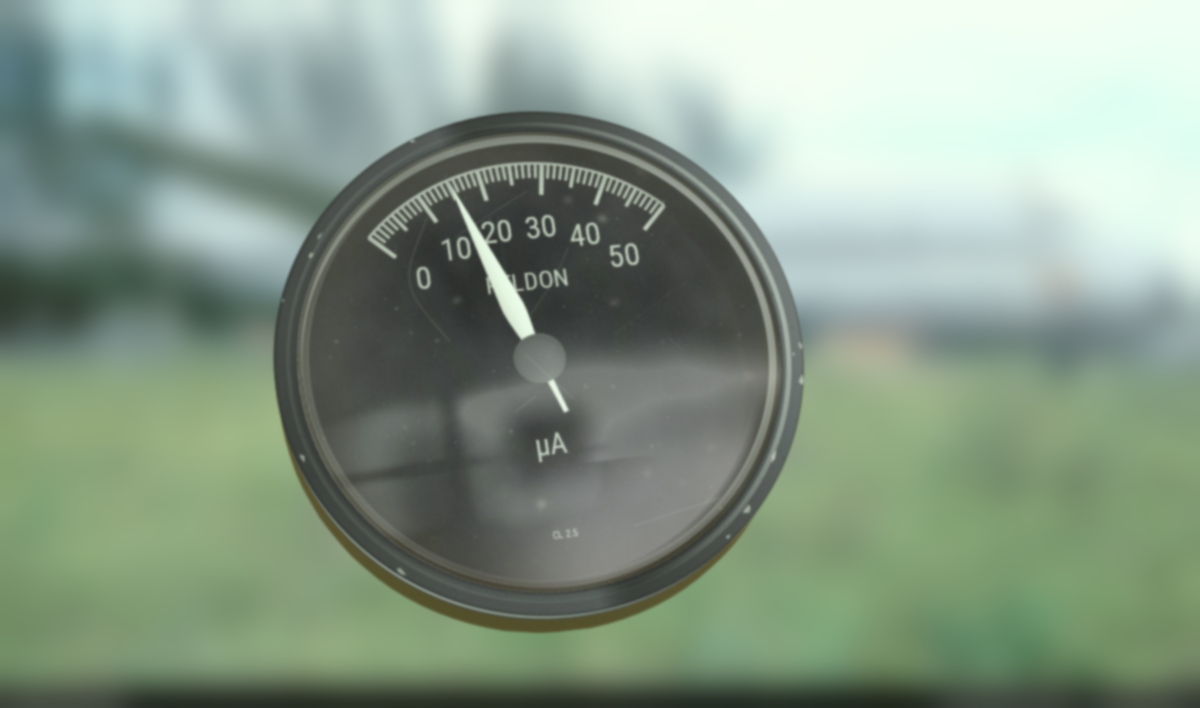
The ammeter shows 15 µA
